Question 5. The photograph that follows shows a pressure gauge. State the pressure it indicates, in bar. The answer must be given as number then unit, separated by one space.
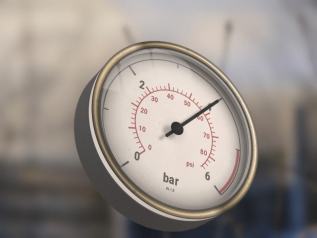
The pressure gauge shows 4 bar
